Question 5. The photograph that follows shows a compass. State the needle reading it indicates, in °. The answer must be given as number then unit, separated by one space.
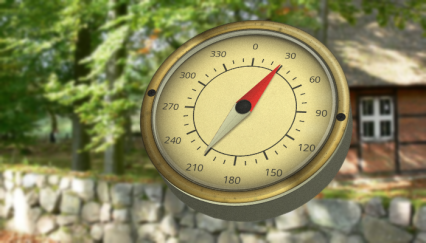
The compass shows 30 °
